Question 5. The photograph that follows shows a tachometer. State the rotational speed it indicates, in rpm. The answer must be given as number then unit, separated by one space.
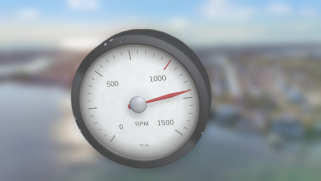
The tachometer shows 1200 rpm
